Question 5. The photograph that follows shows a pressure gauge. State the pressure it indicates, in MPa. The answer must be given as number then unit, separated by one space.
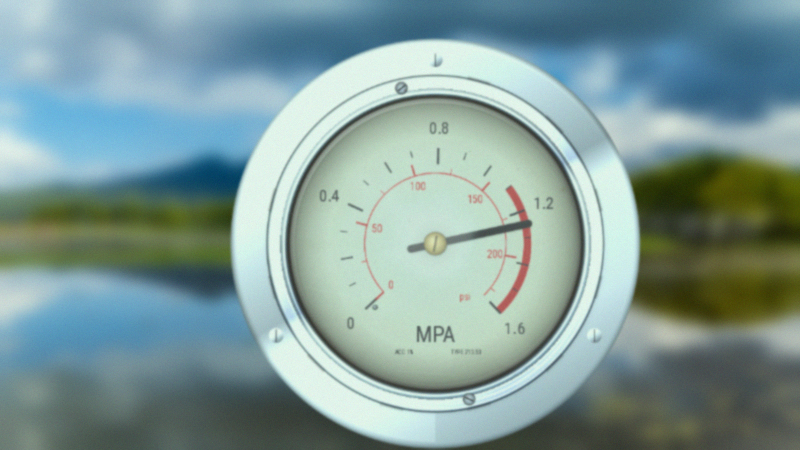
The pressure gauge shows 1.25 MPa
